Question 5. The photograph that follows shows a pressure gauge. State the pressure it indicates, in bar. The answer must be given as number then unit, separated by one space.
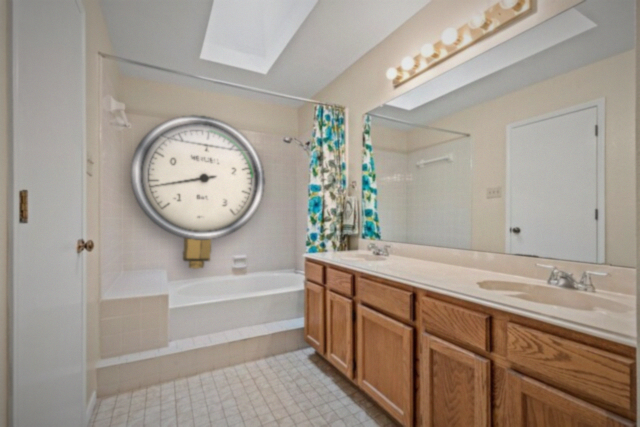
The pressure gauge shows -0.6 bar
